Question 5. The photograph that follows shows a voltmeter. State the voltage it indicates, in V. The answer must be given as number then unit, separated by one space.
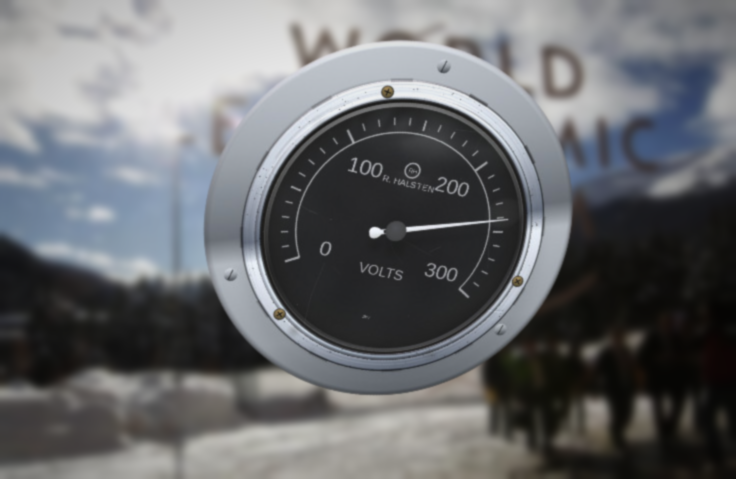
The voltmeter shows 240 V
